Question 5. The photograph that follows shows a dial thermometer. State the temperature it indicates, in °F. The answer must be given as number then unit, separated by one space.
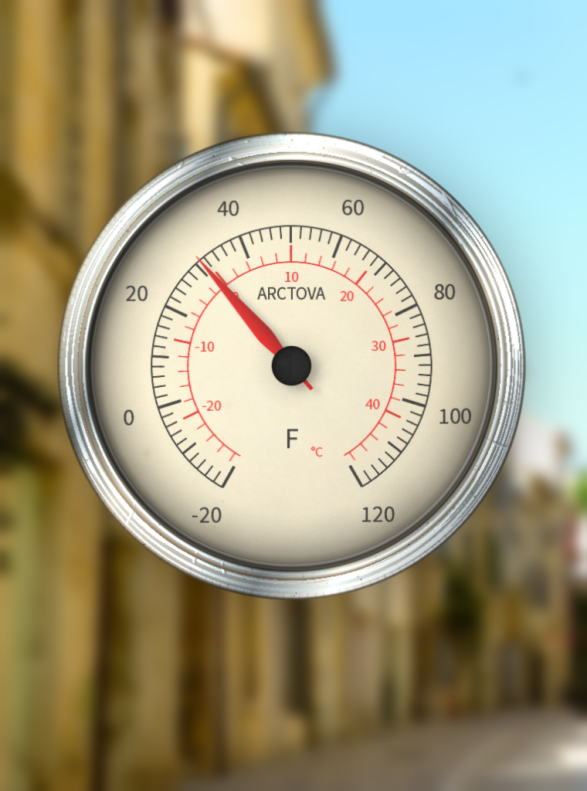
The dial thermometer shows 31 °F
